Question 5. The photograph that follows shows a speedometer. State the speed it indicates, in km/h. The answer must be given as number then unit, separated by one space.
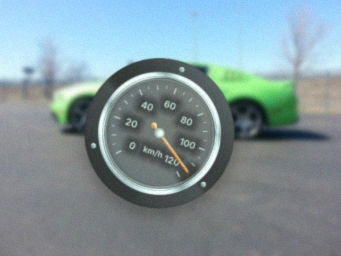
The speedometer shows 115 km/h
